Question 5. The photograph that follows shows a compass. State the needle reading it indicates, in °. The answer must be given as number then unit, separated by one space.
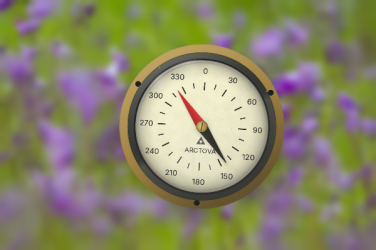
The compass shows 322.5 °
